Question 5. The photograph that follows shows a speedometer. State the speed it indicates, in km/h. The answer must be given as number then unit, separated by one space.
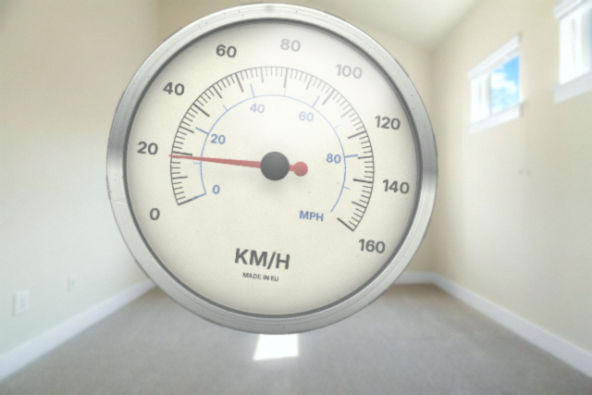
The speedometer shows 18 km/h
